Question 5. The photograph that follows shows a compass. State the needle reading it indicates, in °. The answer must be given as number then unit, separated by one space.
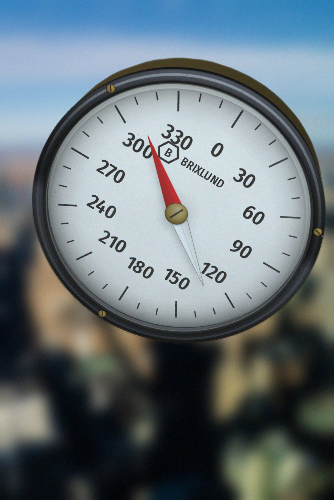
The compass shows 310 °
